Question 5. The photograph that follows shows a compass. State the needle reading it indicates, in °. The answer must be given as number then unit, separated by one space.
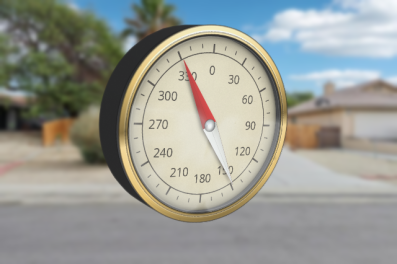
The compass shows 330 °
